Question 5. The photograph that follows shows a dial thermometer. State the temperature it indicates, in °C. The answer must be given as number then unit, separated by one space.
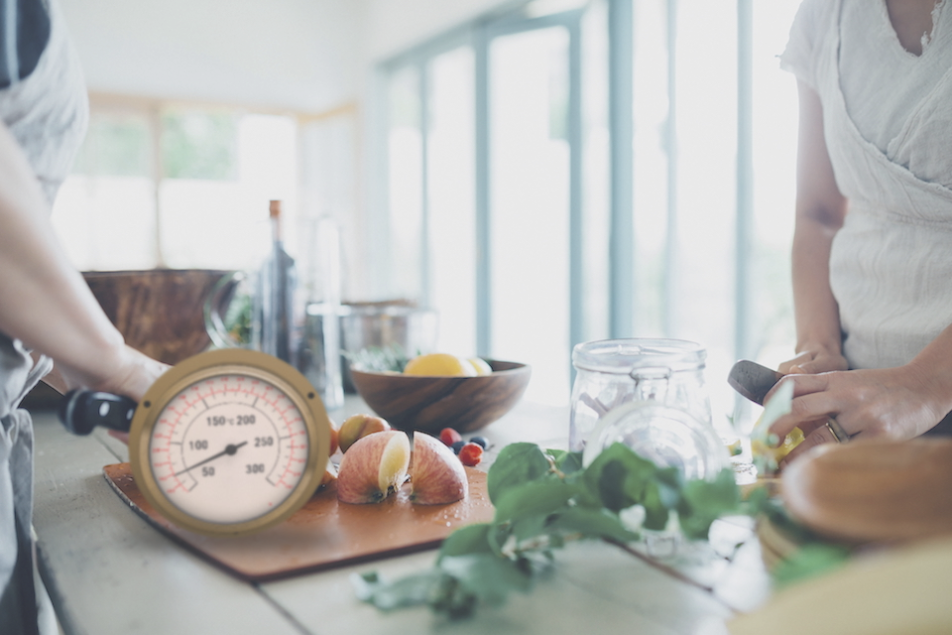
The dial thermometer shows 70 °C
